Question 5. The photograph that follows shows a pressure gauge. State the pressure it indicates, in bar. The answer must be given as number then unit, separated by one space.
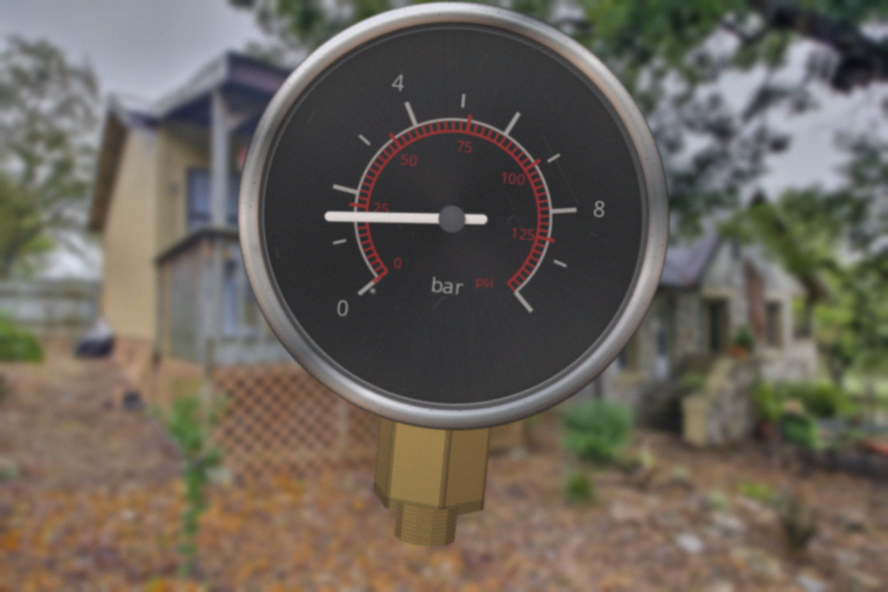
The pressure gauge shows 1.5 bar
